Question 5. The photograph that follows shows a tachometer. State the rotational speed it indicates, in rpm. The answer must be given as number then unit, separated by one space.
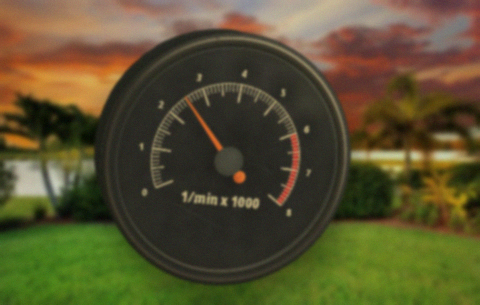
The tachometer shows 2500 rpm
